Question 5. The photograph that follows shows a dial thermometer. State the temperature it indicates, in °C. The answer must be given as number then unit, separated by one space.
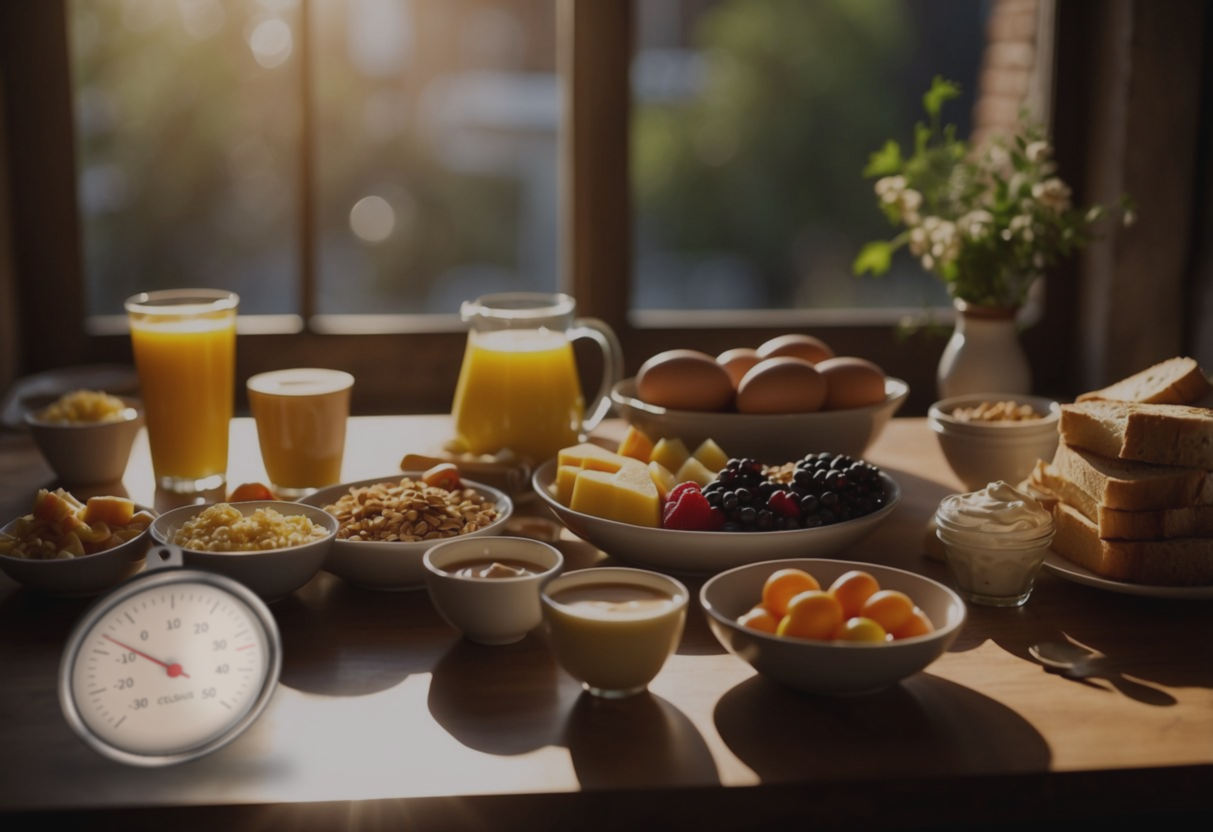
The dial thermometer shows -6 °C
